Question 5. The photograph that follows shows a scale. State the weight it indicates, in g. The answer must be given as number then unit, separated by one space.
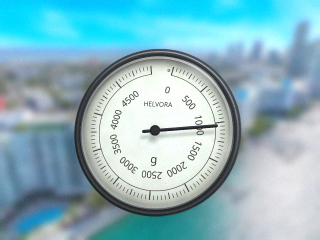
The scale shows 1050 g
